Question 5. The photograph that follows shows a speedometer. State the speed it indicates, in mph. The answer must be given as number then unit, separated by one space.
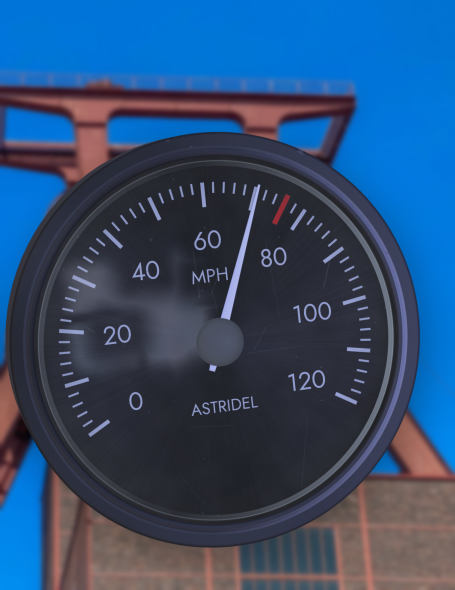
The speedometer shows 70 mph
